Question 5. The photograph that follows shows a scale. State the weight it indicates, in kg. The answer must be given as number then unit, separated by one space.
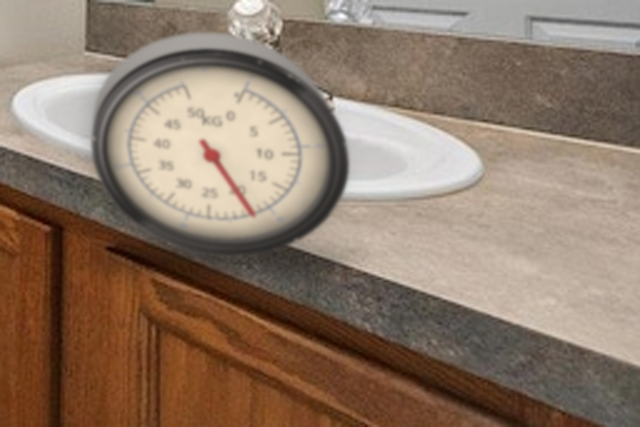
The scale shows 20 kg
